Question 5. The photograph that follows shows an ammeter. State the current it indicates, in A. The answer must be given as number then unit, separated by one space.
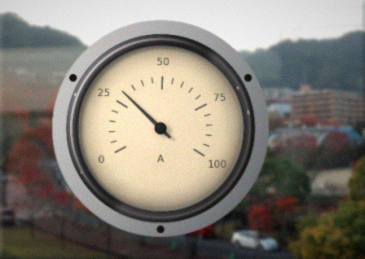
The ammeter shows 30 A
